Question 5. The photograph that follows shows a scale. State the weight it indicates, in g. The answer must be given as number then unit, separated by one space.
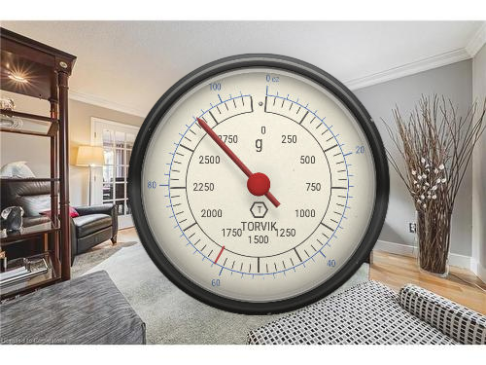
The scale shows 2675 g
